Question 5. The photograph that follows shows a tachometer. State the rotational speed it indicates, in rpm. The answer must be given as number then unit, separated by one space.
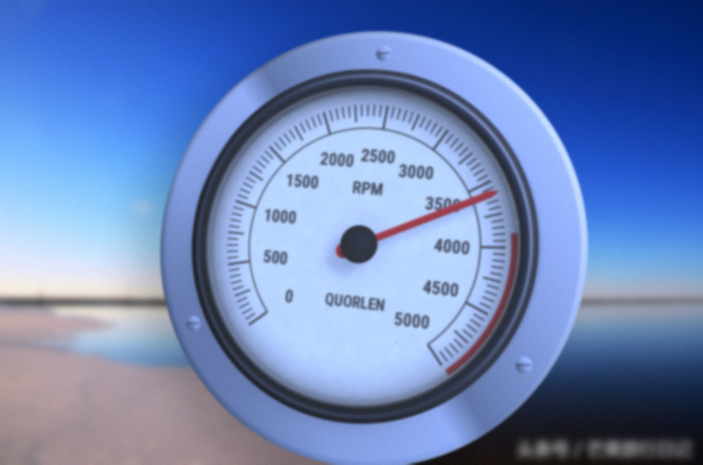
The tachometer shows 3600 rpm
